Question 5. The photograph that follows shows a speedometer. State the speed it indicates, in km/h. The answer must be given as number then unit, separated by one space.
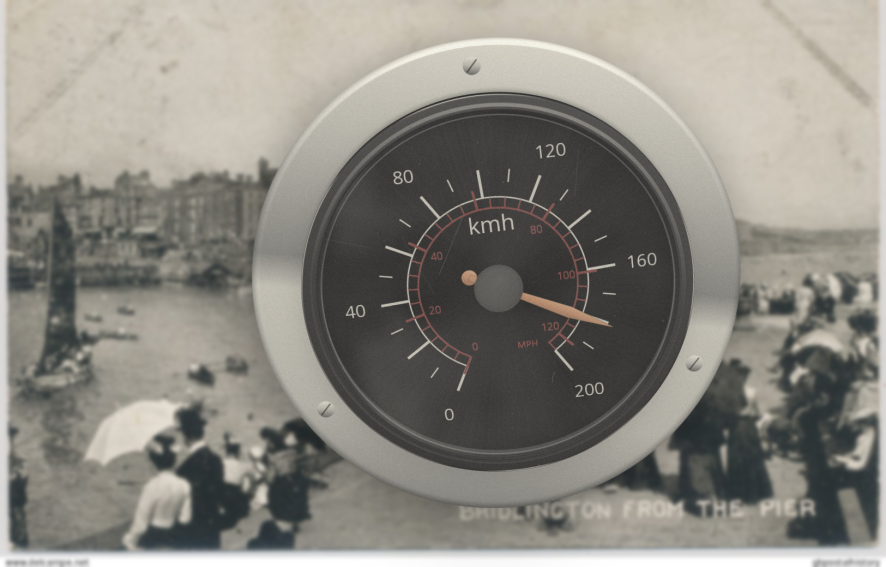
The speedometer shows 180 km/h
